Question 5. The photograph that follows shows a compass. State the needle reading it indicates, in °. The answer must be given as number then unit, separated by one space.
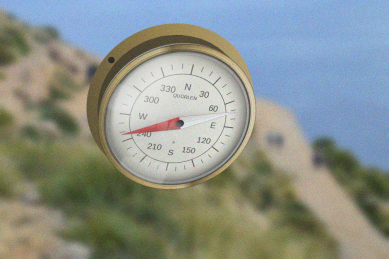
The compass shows 250 °
